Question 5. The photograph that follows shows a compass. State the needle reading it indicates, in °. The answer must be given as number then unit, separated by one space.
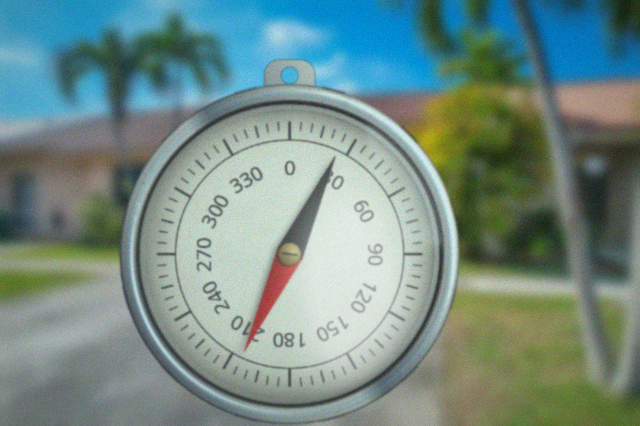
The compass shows 205 °
